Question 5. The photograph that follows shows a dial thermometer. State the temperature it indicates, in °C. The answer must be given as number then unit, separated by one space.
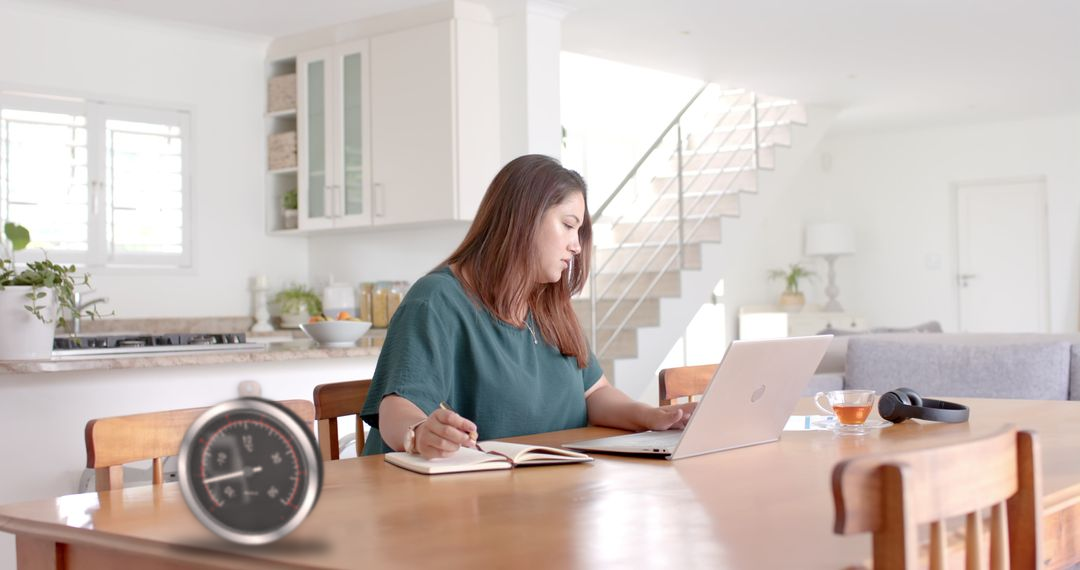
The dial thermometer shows -20 °C
